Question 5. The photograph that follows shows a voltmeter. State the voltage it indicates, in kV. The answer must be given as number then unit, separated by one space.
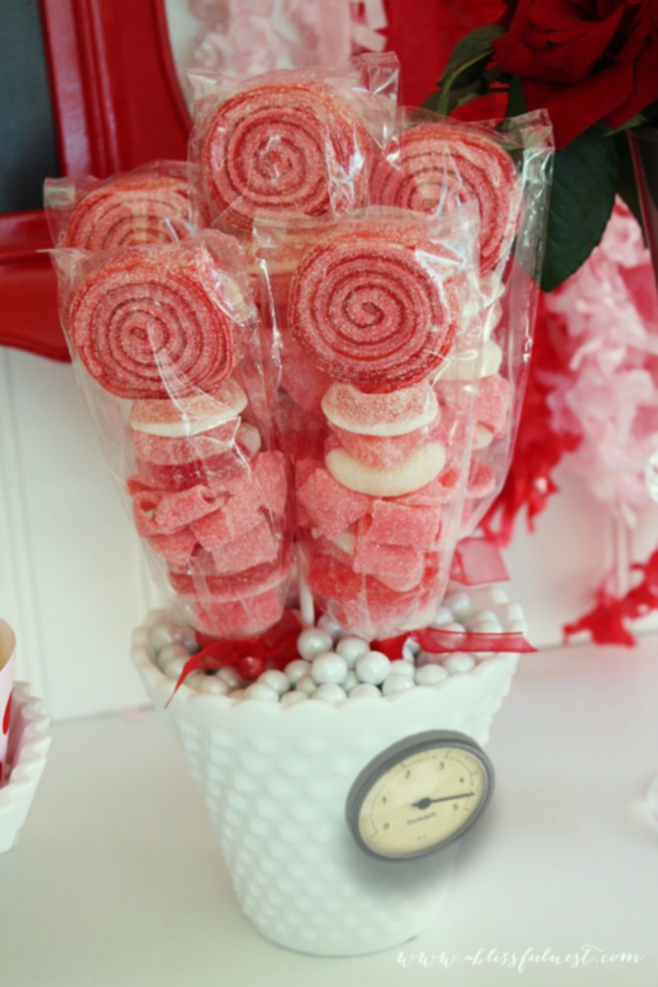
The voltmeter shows 4.5 kV
